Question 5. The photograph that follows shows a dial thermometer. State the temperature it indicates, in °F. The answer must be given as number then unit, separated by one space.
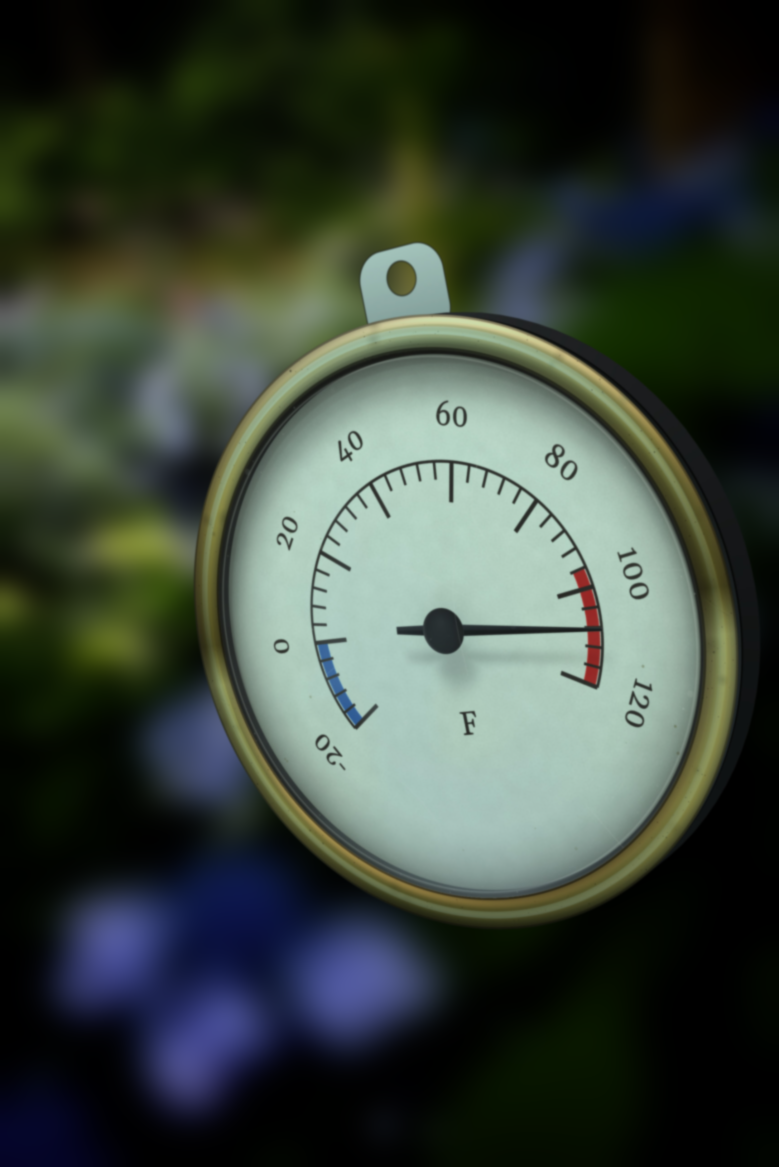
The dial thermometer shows 108 °F
